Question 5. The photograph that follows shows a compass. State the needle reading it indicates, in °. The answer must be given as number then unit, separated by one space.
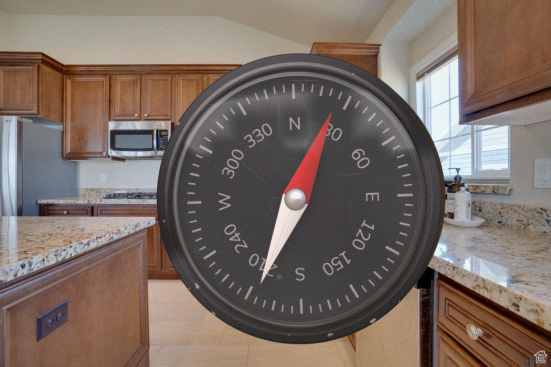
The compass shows 25 °
